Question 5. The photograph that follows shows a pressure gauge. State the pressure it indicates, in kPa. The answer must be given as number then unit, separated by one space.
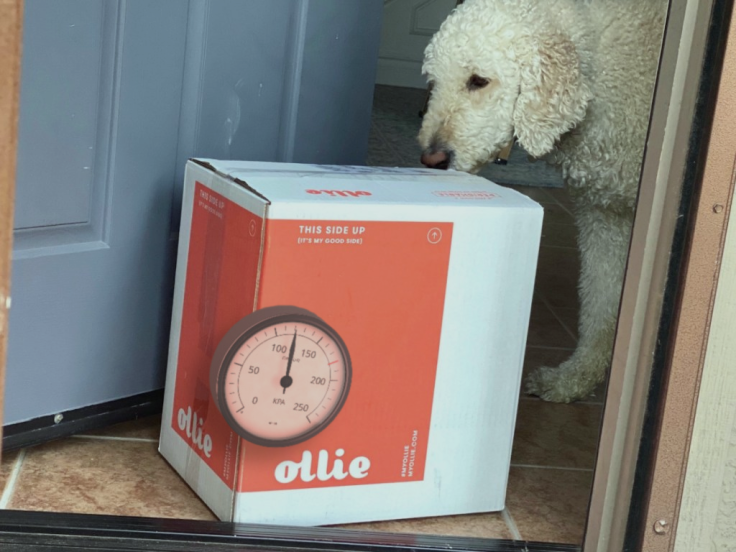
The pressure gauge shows 120 kPa
